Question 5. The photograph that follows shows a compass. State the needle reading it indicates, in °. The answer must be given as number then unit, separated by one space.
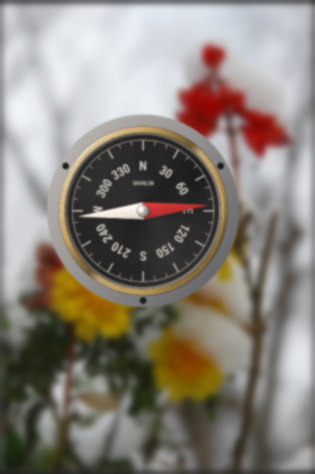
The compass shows 85 °
